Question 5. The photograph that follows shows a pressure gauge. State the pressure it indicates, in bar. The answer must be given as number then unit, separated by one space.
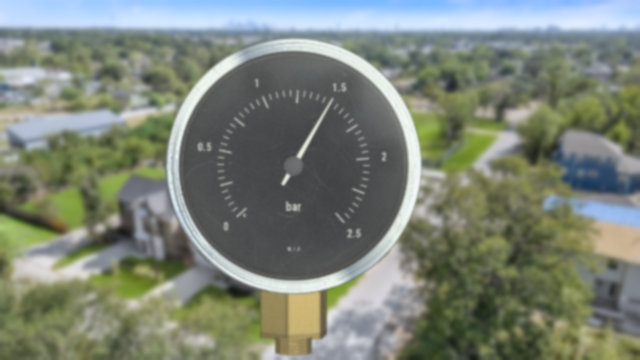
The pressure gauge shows 1.5 bar
